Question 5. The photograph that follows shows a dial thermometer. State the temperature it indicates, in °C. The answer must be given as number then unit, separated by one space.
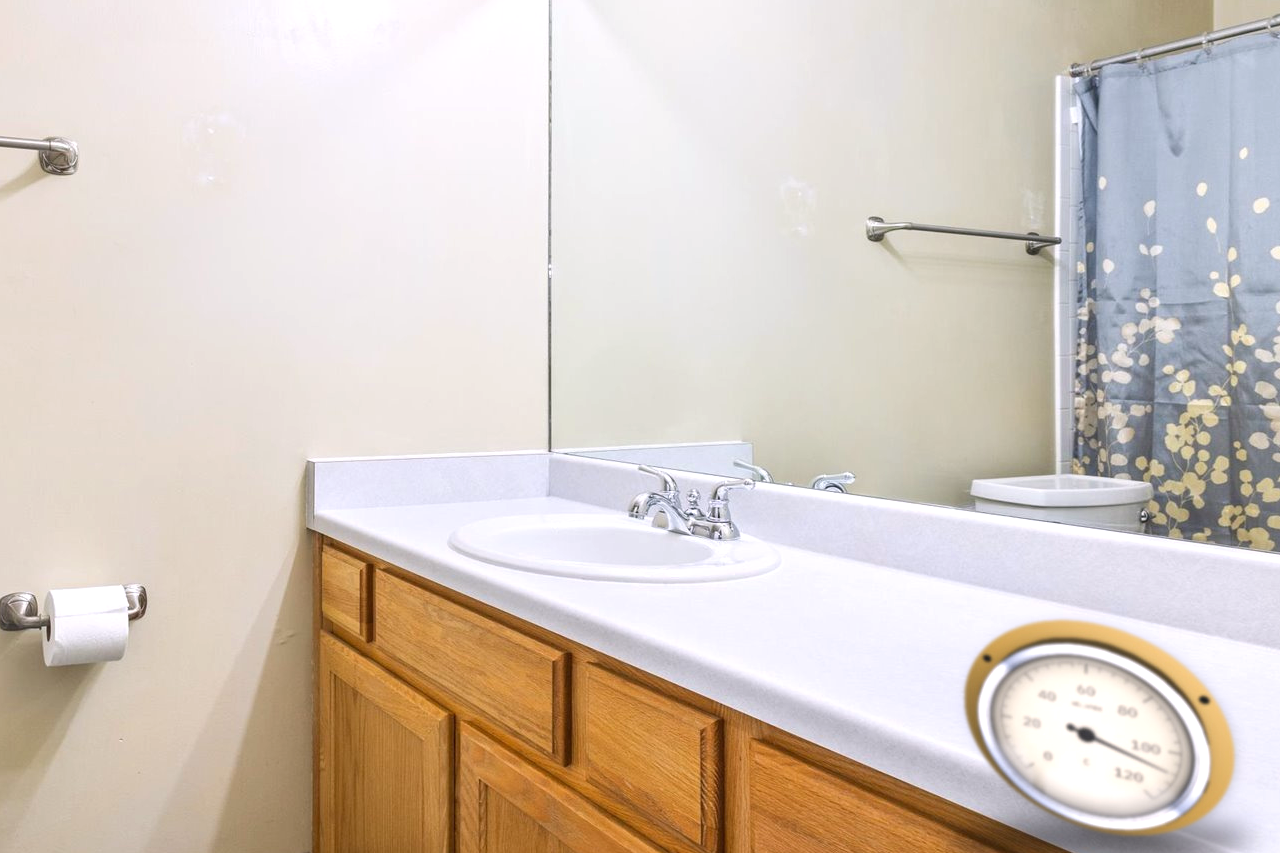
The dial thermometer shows 108 °C
